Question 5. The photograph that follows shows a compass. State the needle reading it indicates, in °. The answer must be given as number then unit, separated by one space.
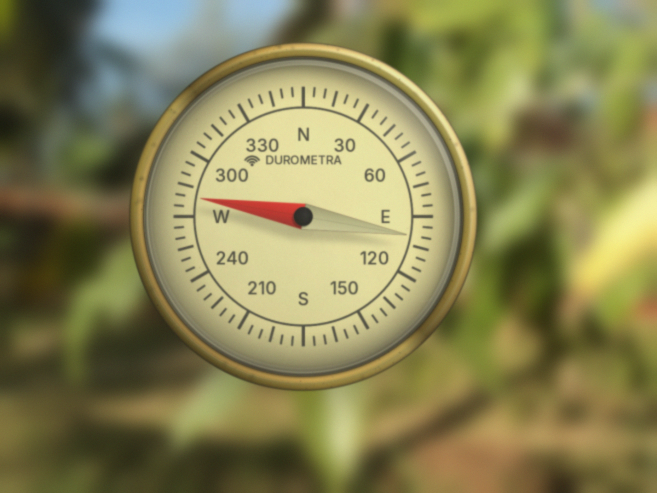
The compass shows 280 °
